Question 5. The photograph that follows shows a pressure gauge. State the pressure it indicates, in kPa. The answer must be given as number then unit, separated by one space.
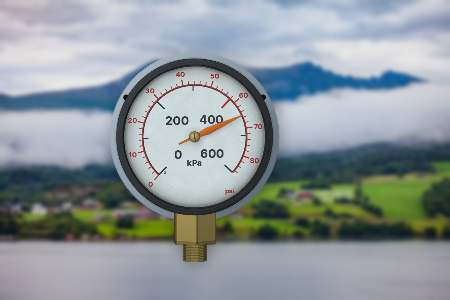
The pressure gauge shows 450 kPa
